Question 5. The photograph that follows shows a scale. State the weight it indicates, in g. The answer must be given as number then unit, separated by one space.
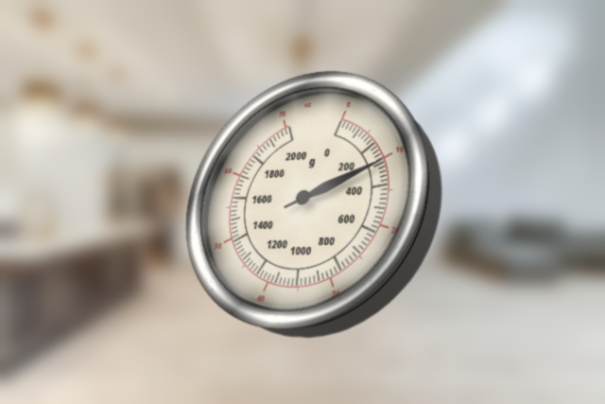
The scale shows 300 g
